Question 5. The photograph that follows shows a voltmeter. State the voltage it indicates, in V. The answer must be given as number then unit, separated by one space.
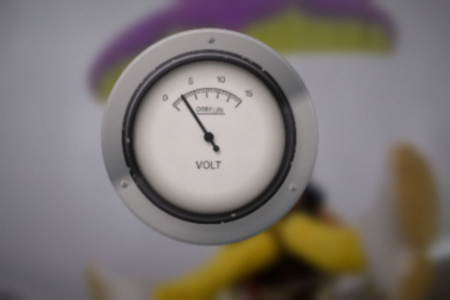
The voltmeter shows 2.5 V
